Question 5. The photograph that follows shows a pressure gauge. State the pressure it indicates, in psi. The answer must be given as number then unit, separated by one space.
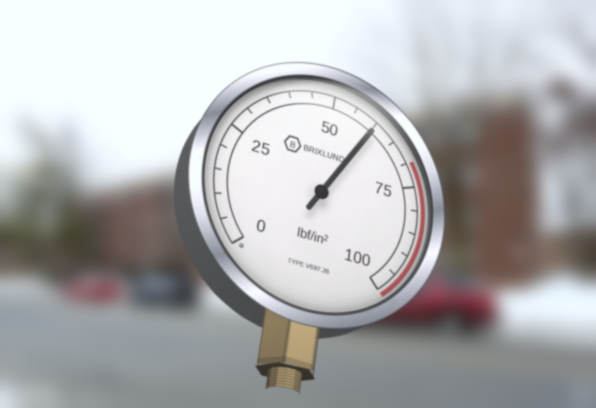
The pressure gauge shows 60 psi
